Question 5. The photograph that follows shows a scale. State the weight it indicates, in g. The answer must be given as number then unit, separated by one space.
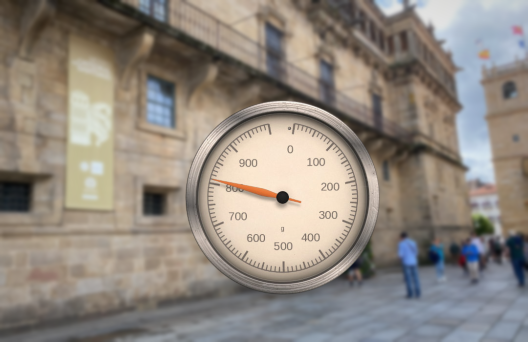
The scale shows 810 g
